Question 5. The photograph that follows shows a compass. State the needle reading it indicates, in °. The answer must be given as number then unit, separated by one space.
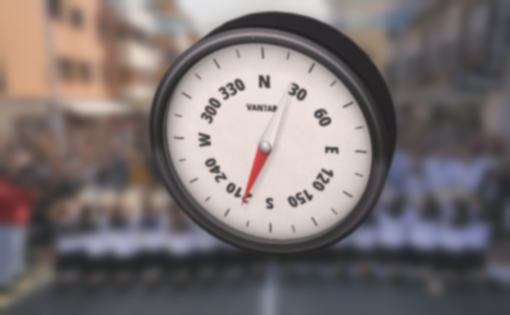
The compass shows 202.5 °
